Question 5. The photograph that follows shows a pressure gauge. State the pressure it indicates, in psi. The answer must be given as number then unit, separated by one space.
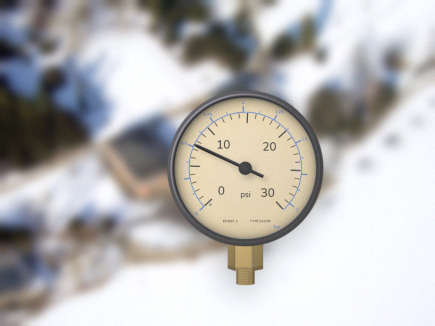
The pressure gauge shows 7.5 psi
